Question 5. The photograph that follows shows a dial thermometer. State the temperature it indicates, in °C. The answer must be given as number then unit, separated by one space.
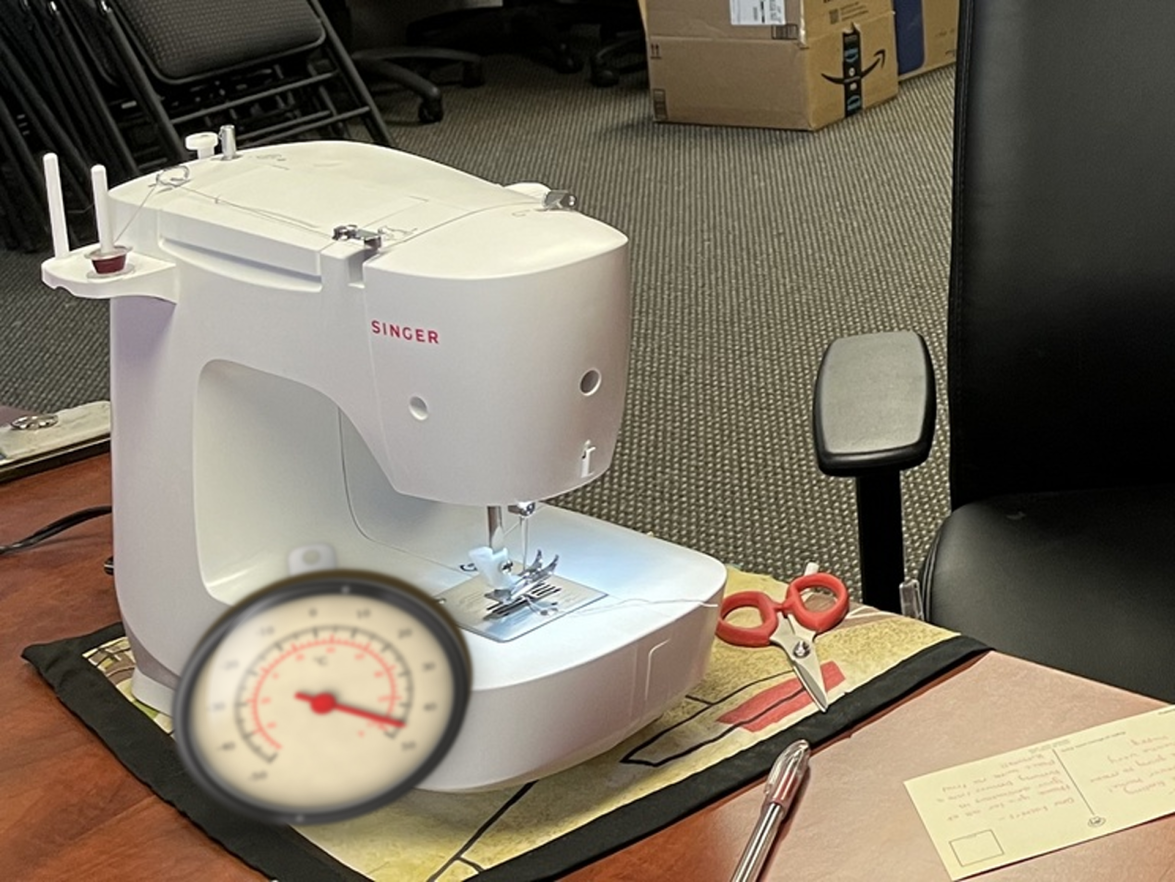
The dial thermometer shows 45 °C
